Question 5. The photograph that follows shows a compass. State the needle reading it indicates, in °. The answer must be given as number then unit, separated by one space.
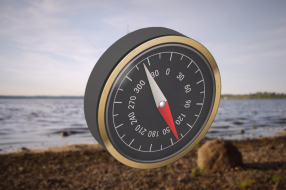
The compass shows 142.5 °
